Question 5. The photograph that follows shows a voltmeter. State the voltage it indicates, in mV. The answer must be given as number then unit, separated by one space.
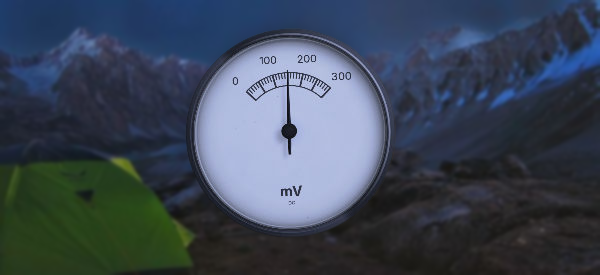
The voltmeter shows 150 mV
